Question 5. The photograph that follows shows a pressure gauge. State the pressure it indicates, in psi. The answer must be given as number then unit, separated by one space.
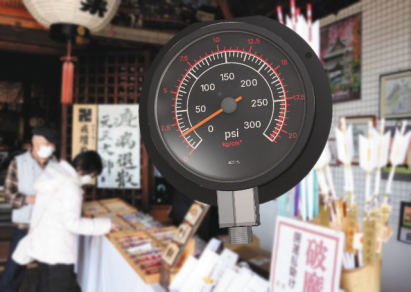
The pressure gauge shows 20 psi
